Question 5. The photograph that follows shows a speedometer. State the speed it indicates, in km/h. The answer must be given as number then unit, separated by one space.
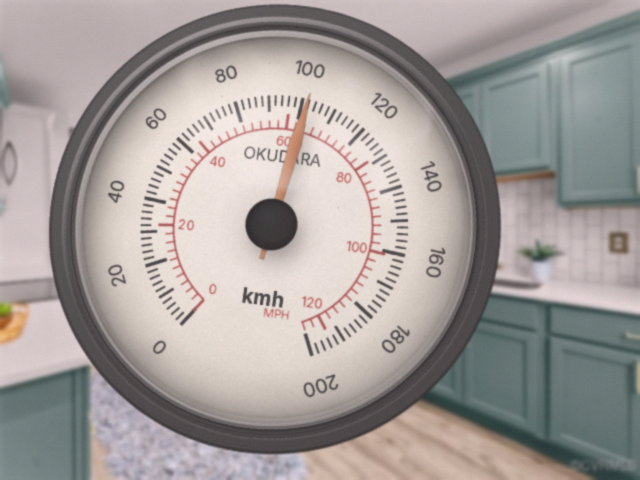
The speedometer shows 102 km/h
